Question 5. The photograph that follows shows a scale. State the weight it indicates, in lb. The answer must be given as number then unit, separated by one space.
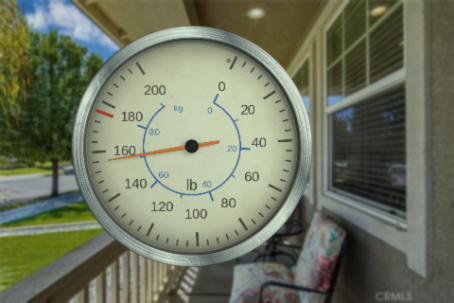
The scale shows 156 lb
